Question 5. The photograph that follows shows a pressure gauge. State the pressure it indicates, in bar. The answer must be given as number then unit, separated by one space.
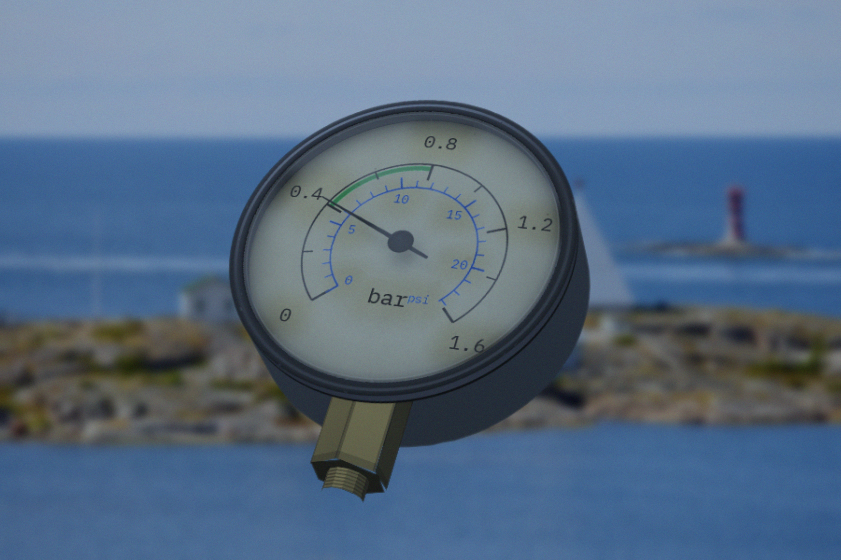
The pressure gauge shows 0.4 bar
